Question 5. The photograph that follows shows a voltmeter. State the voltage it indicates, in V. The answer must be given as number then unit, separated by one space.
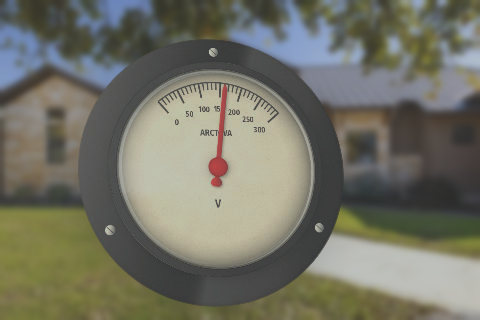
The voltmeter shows 160 V
